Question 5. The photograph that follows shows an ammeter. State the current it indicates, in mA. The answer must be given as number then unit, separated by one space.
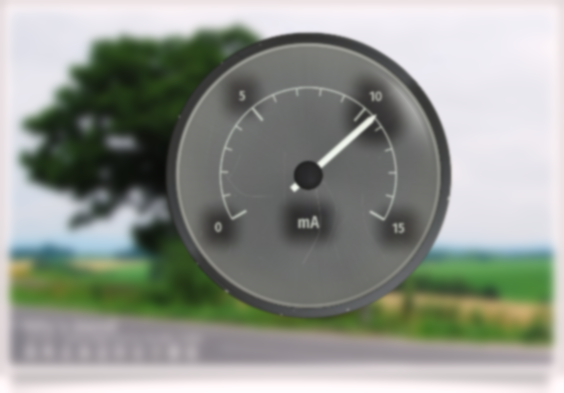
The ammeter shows 10.5 mA
